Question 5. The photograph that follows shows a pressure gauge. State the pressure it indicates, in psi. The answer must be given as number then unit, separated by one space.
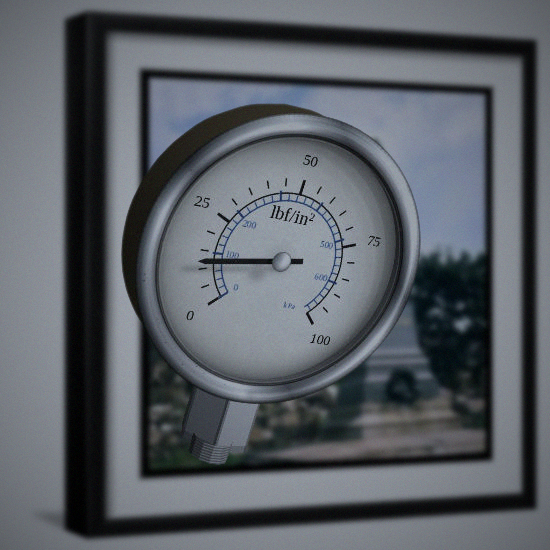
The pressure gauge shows 12.5 psi
